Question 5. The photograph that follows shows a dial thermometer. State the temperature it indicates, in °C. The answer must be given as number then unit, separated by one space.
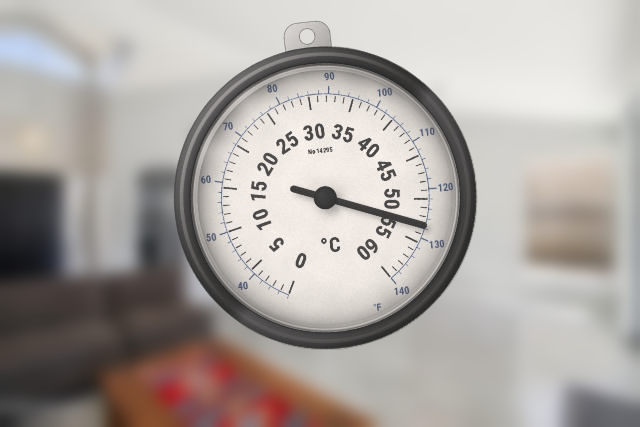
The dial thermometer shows 53 °C
